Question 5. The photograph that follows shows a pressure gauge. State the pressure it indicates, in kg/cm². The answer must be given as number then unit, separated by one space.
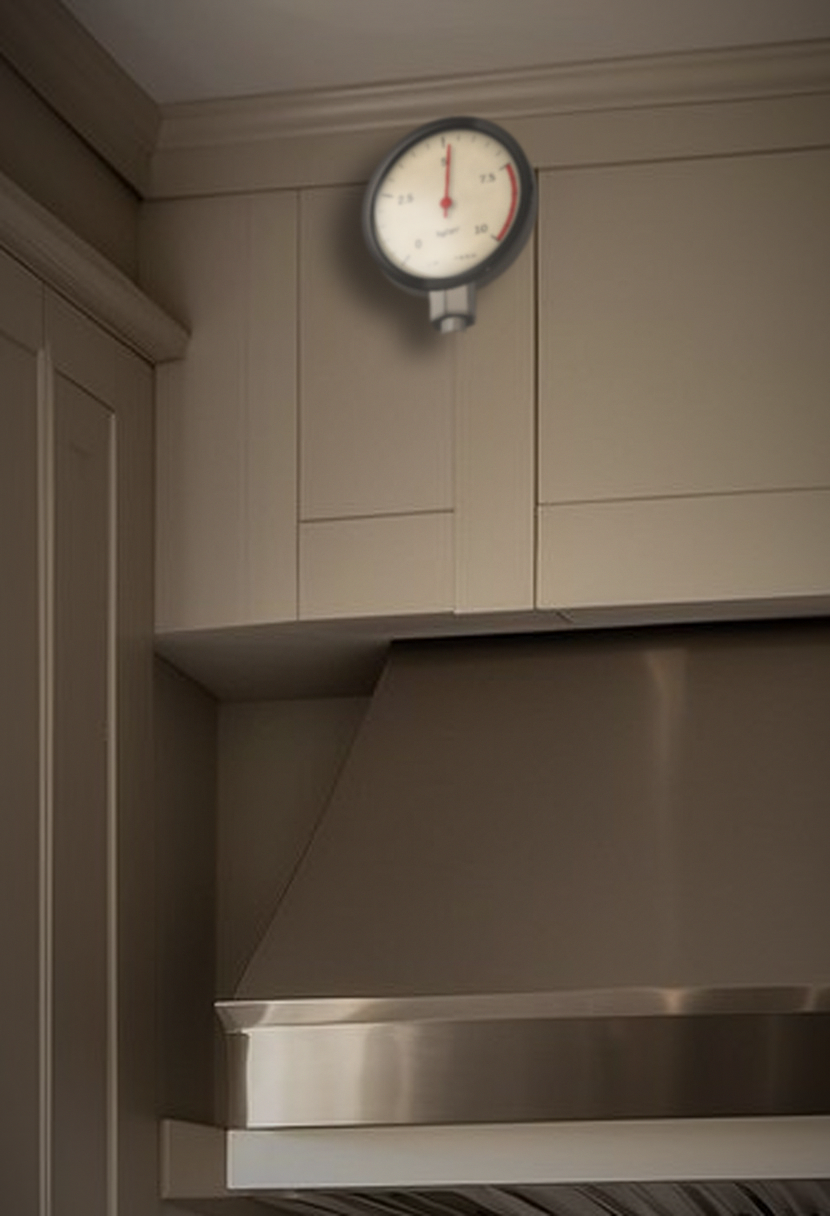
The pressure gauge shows 5.25 kg/cm²
